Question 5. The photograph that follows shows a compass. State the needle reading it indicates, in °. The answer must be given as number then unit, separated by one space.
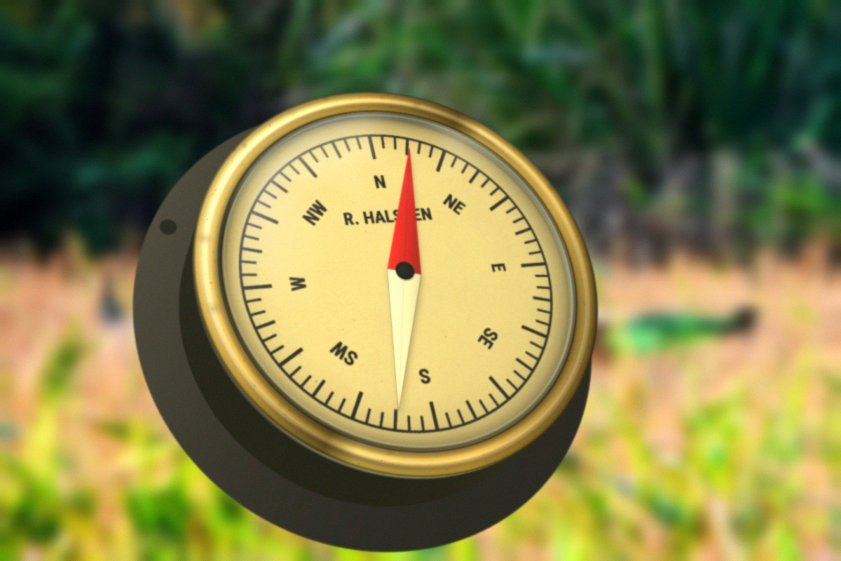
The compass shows 15 °
